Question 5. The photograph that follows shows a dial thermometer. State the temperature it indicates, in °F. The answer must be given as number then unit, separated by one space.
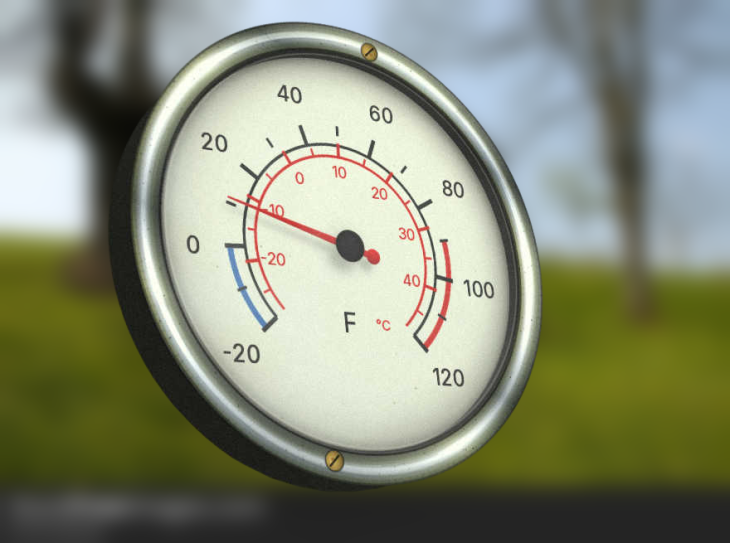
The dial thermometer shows 10 °F
